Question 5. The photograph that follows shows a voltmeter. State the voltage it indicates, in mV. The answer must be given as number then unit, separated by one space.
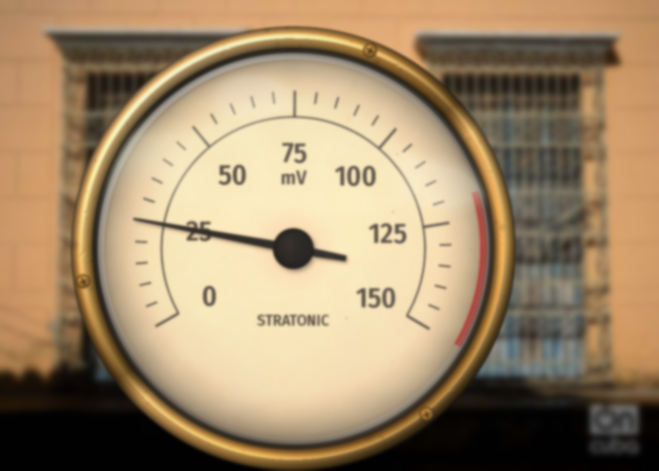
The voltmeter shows 25 mV
